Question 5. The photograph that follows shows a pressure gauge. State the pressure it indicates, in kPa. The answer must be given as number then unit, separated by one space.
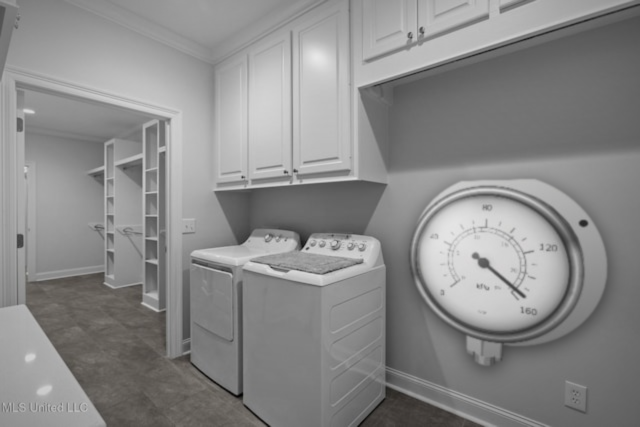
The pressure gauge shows 155 kPa
